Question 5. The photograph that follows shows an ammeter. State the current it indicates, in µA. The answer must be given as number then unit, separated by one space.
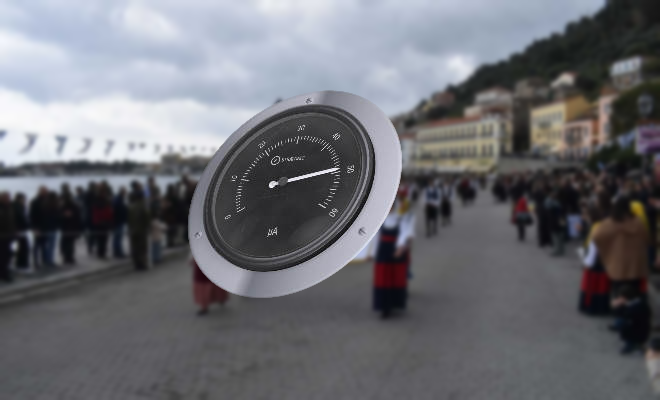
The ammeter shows 50 µA
